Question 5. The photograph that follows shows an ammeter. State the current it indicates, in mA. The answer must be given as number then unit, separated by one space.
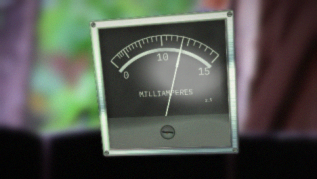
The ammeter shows 12 mA
